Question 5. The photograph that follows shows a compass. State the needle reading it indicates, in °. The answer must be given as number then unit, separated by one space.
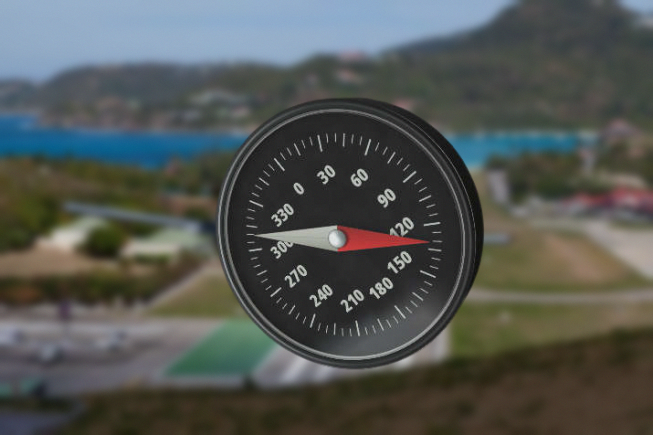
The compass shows 130 °
